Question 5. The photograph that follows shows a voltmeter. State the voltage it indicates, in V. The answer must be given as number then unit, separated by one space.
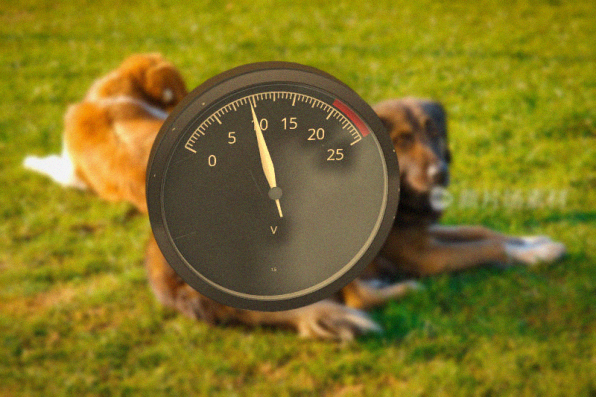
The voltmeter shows 9.5 V
